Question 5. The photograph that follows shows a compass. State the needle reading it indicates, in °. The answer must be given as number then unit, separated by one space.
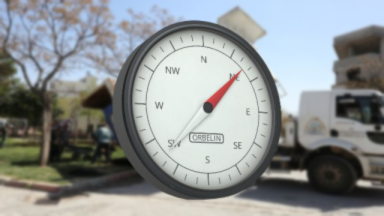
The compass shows 45 °
